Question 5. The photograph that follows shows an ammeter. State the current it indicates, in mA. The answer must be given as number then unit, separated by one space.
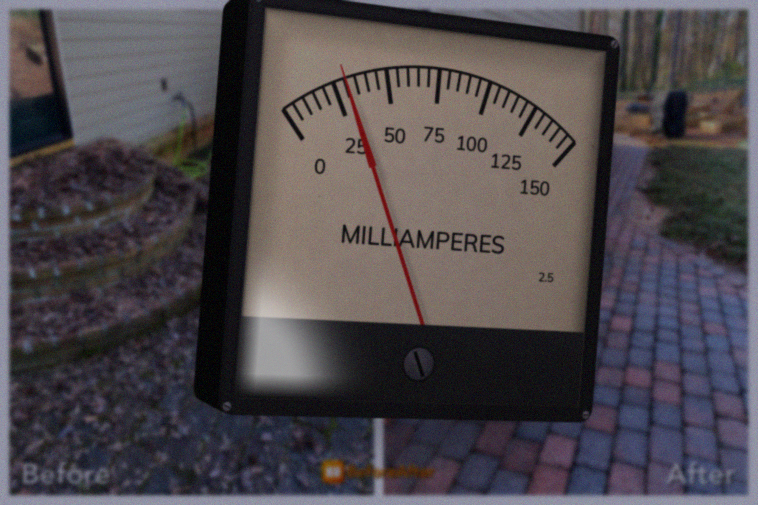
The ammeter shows 30 mA
